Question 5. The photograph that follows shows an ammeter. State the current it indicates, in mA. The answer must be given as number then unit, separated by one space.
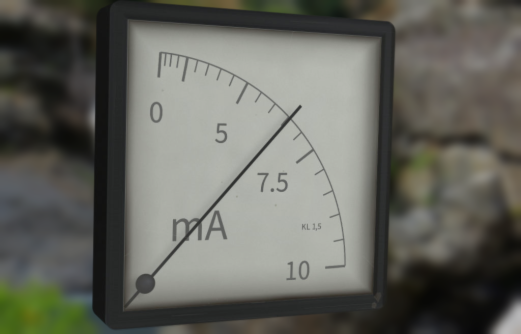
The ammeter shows 6.5 mA
